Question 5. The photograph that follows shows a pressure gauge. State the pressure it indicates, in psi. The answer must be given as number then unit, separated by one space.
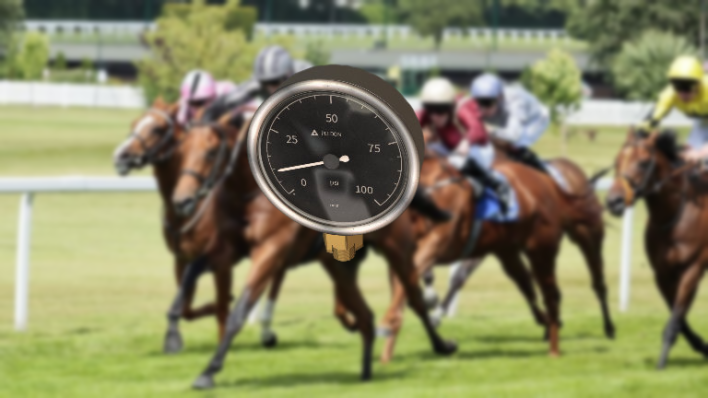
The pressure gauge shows 10 psi
